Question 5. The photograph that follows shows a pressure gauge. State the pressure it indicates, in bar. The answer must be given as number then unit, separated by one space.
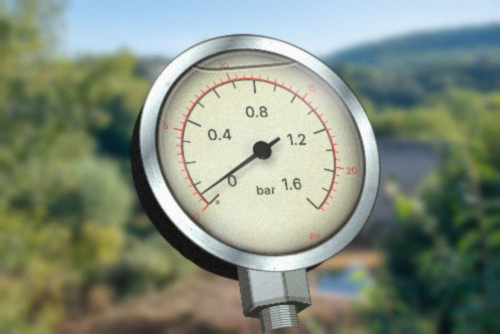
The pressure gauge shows 0.05 bar
